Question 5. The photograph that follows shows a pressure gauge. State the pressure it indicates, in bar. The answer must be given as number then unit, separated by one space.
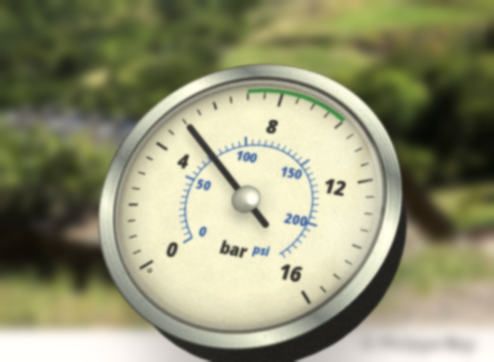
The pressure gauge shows 5 bar
